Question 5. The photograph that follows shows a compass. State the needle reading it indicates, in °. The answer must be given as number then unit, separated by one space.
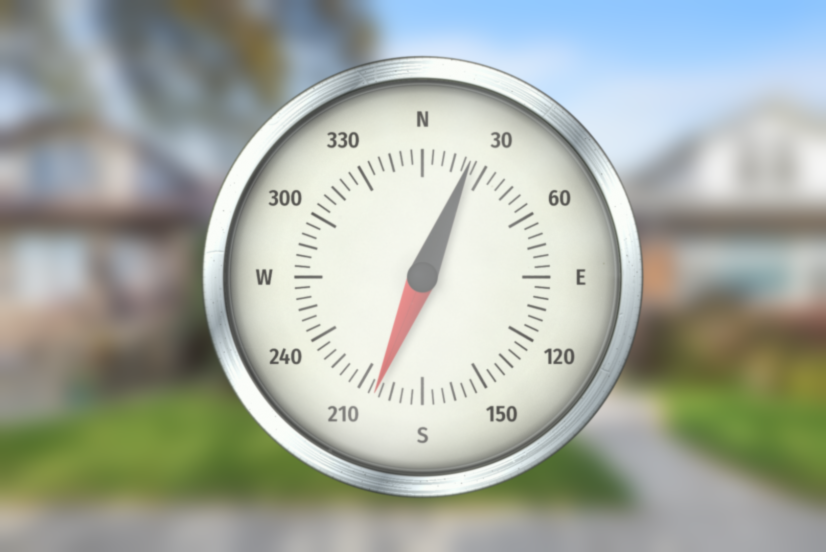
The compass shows 202.5 °
